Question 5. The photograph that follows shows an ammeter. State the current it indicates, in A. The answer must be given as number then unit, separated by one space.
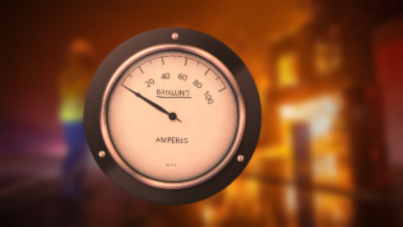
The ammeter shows 0 A
